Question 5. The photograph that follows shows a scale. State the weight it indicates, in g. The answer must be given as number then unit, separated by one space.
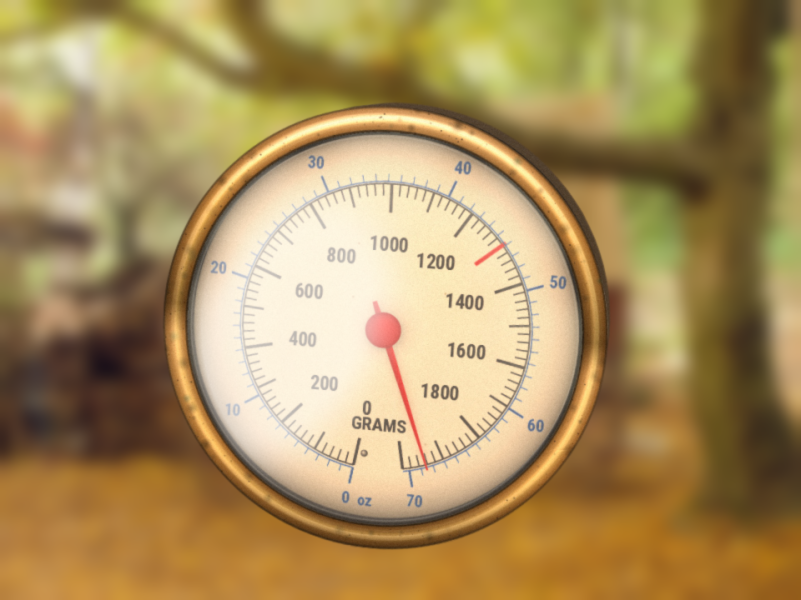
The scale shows 1940 g
